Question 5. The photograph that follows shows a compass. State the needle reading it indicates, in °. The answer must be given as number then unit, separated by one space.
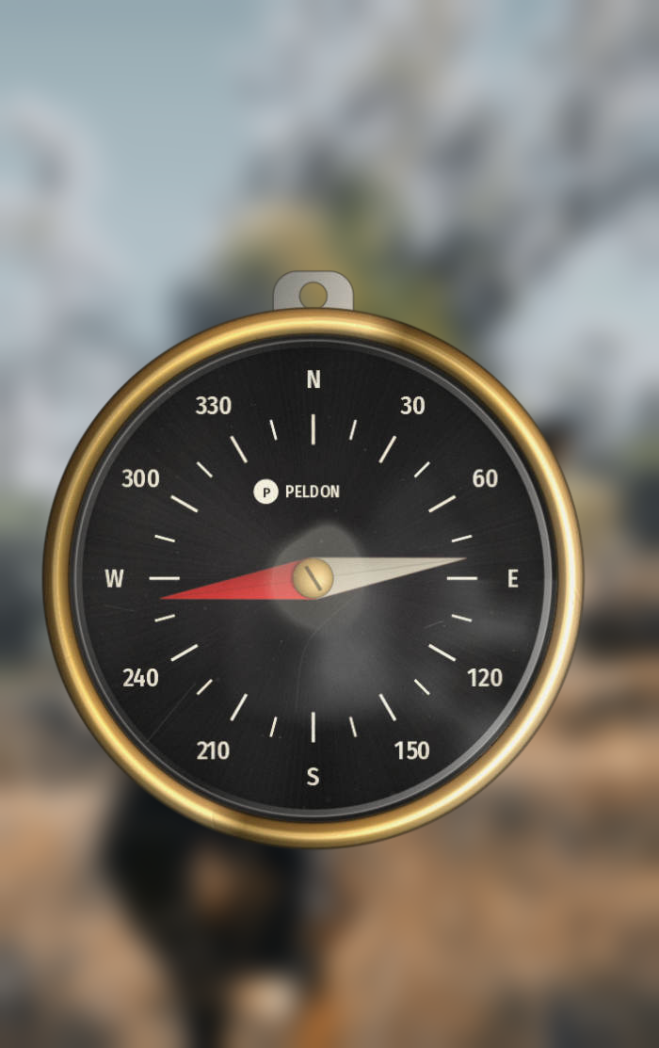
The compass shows 262.5 °
